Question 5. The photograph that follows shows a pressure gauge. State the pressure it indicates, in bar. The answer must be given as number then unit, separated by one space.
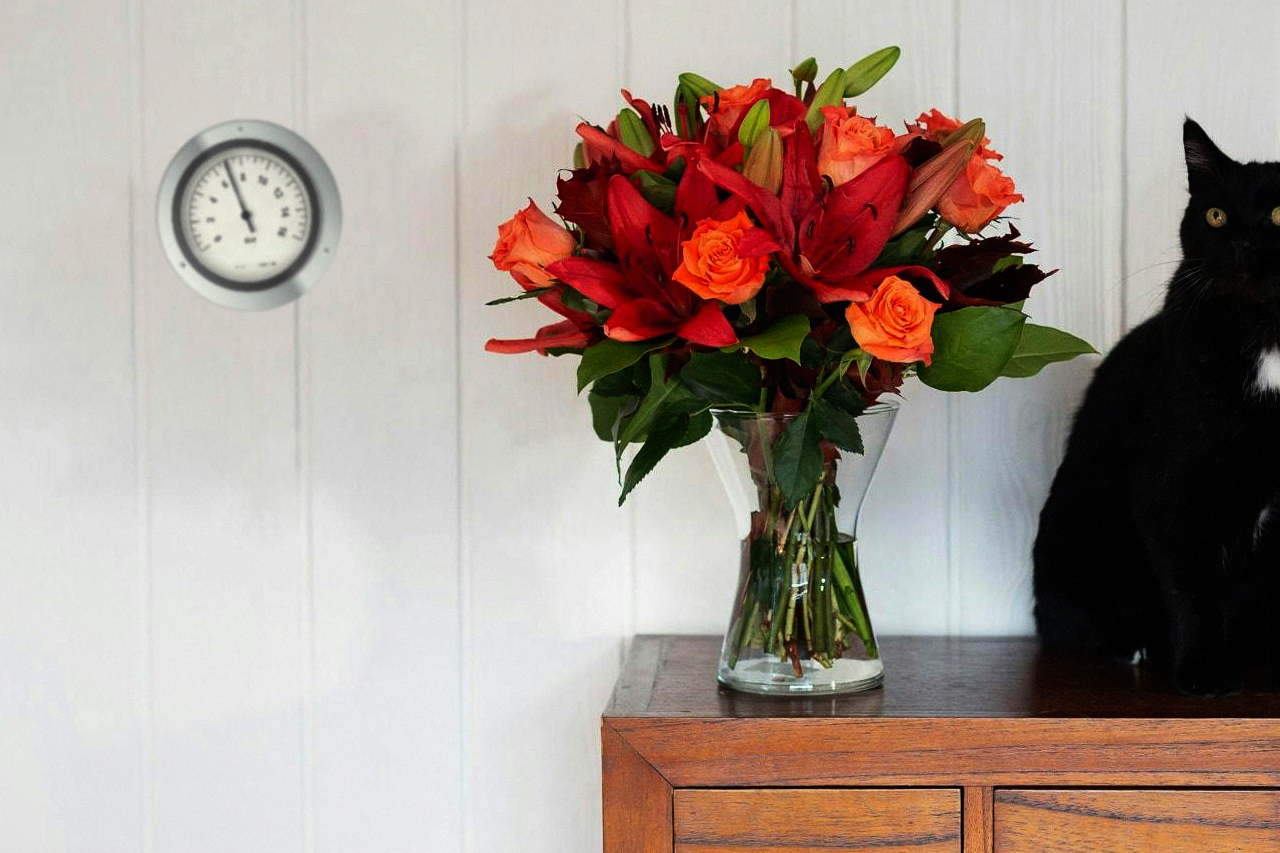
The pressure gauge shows 7 bar
